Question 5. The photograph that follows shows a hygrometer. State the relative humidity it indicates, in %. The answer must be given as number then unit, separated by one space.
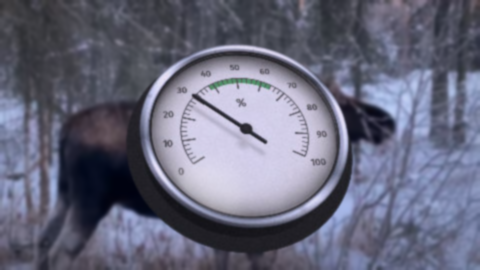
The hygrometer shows 30 %
